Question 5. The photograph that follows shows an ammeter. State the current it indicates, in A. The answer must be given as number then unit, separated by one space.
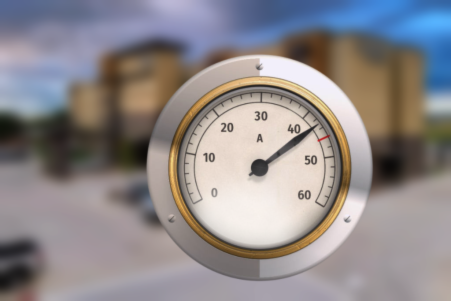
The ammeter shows 43 A
